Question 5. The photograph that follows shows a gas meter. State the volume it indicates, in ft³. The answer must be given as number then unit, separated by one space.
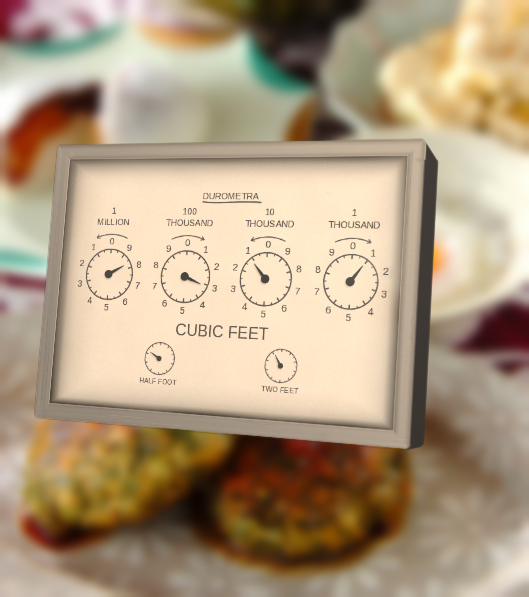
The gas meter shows 831100 ft³
